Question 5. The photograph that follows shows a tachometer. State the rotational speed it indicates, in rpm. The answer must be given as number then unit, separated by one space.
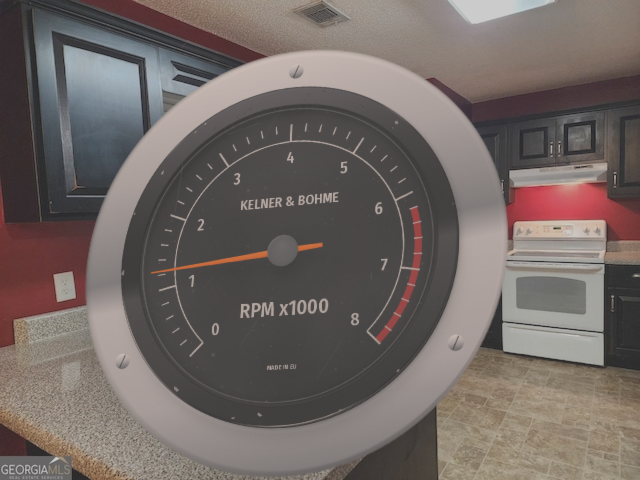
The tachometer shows 1200 rpm
